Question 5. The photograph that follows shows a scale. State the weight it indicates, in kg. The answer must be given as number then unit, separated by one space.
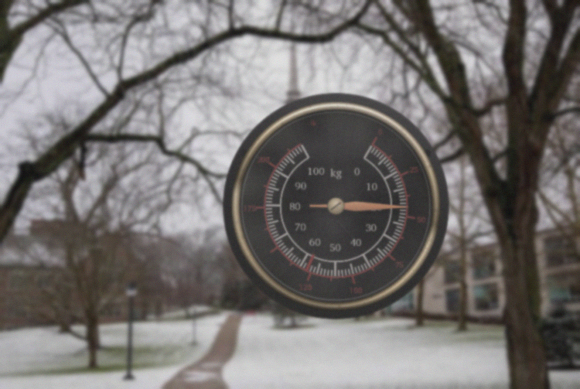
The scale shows 20 kg
